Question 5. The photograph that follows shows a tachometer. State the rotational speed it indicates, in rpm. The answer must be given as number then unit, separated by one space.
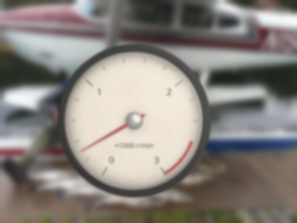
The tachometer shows 300 rpm
